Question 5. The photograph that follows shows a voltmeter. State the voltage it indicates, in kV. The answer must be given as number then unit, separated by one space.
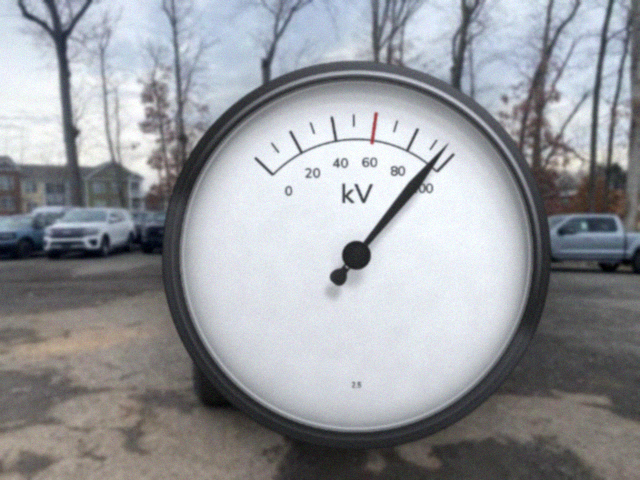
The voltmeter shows 95 kV
